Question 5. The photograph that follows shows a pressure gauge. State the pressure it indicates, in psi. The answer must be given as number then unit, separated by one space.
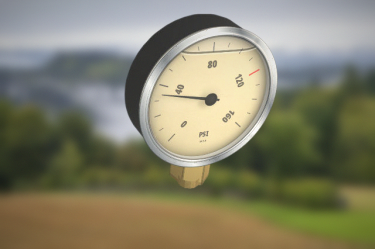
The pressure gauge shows 35 psi
